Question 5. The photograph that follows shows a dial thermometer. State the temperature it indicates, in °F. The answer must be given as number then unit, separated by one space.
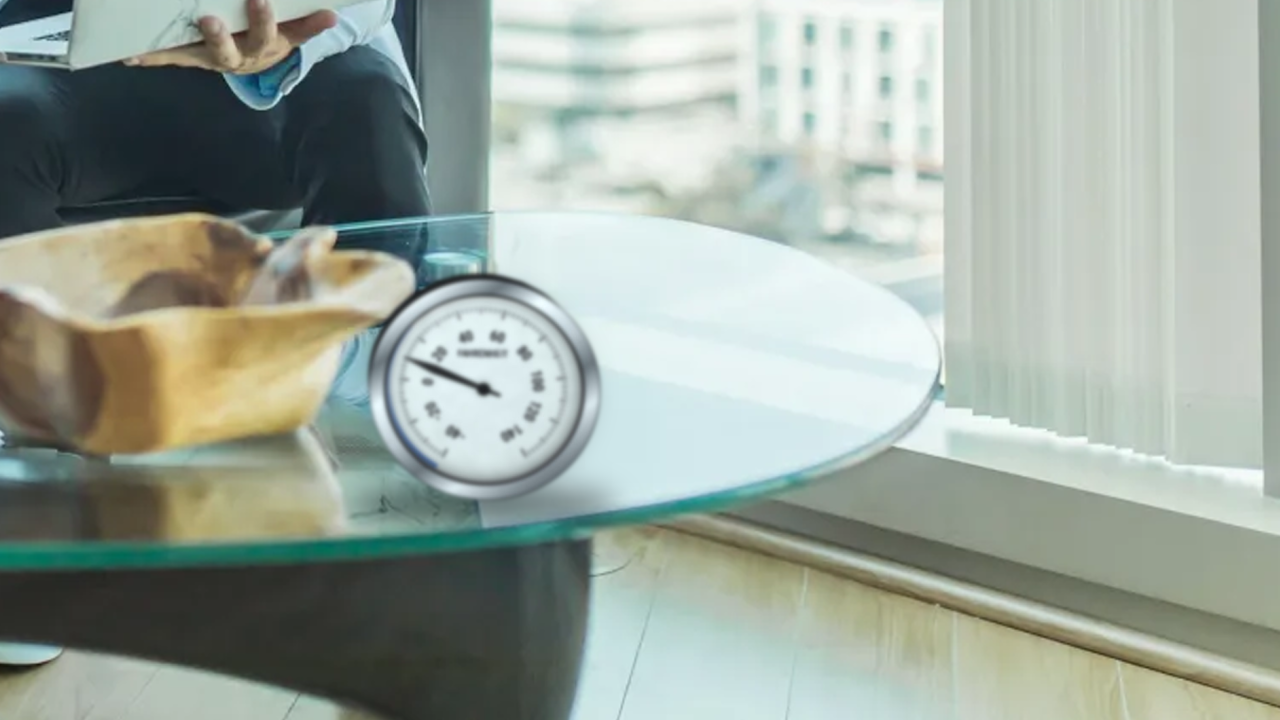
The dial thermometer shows 10 °F
